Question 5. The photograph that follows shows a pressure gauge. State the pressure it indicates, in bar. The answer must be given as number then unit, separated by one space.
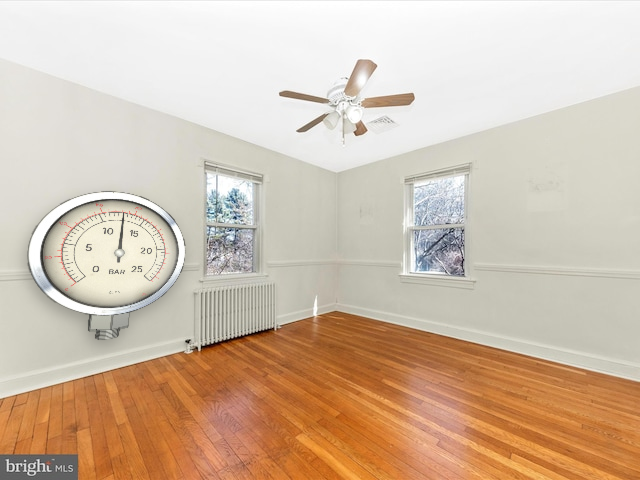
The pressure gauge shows 12.5 bar
